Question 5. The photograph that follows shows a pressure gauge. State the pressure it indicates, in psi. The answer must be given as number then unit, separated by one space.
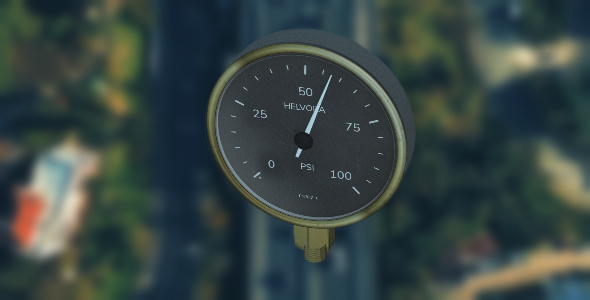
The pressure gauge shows 57.5 psi
